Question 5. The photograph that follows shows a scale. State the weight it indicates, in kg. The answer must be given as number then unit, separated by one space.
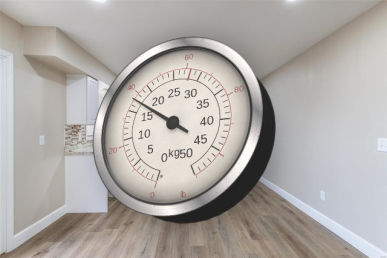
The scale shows 17 kg
